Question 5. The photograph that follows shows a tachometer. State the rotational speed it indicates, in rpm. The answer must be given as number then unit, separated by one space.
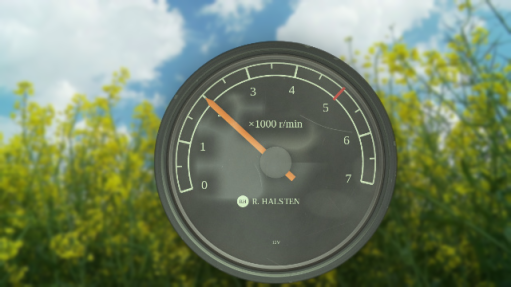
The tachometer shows 2000 rpm
